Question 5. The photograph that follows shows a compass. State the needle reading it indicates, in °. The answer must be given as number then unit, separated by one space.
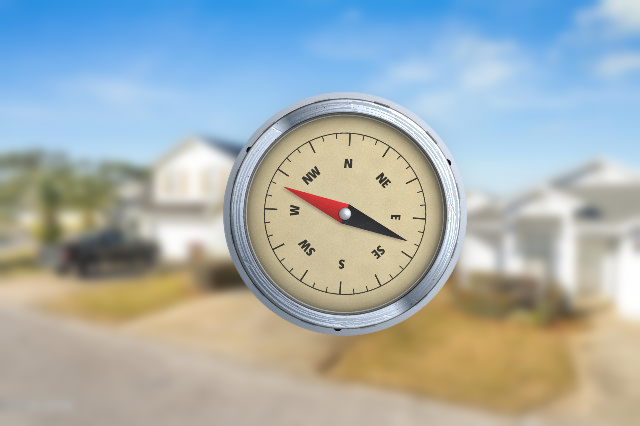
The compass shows 290 °
